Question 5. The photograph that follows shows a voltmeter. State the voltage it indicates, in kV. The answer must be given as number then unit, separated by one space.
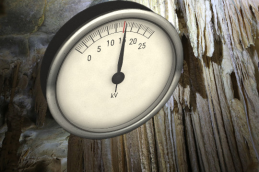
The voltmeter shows 15 kV
